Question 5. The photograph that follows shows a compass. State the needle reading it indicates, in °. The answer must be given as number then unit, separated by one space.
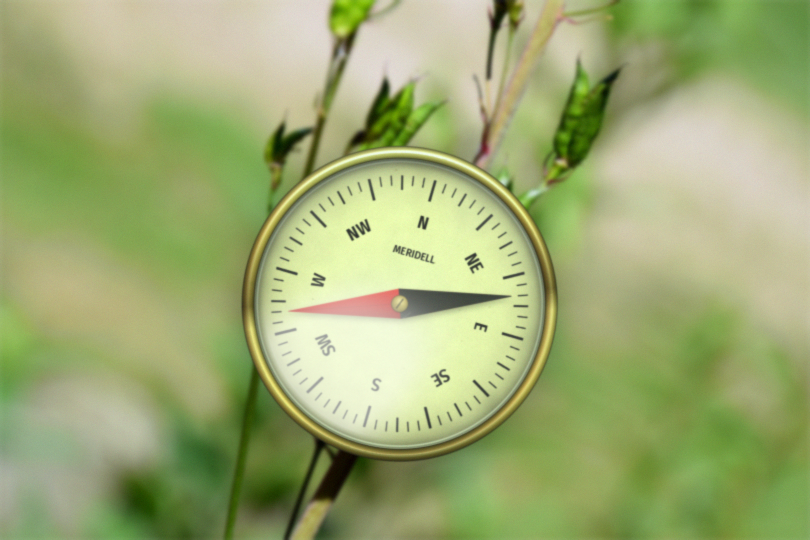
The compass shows 250 °
